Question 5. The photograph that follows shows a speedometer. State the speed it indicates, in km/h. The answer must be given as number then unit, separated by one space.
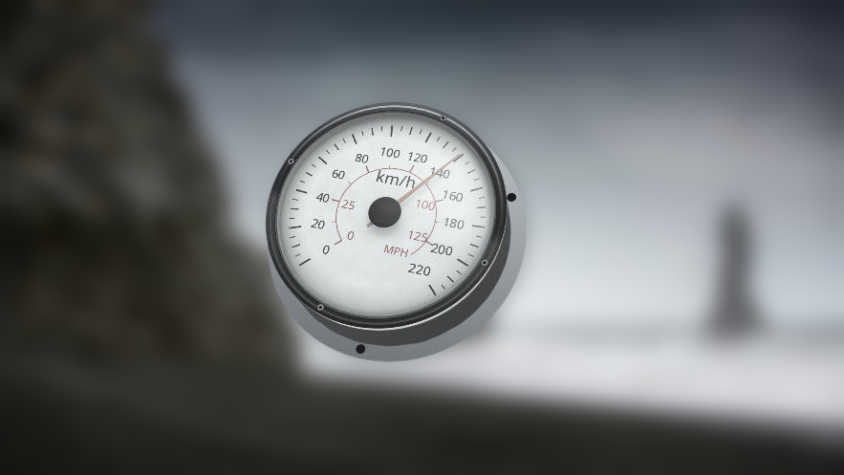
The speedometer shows 140 km/h
